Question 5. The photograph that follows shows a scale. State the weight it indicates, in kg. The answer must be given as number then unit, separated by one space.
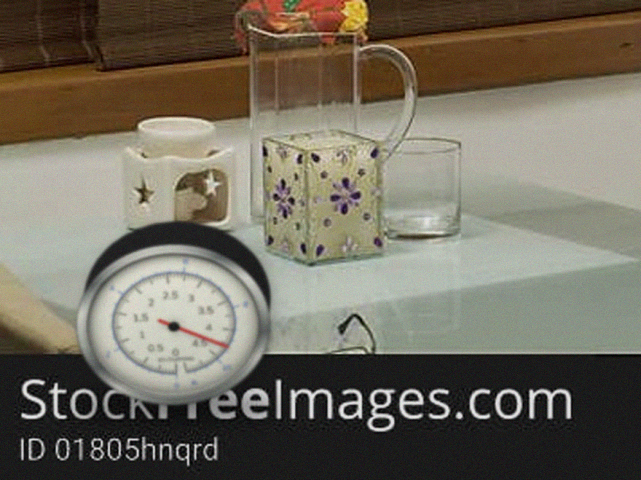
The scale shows 4.25 kg
